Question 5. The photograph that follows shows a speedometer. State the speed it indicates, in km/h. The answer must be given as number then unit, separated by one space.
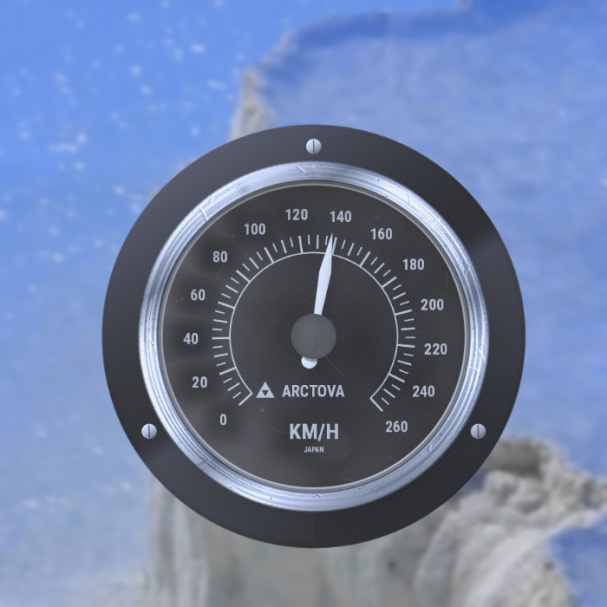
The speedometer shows 137.5 km/h
